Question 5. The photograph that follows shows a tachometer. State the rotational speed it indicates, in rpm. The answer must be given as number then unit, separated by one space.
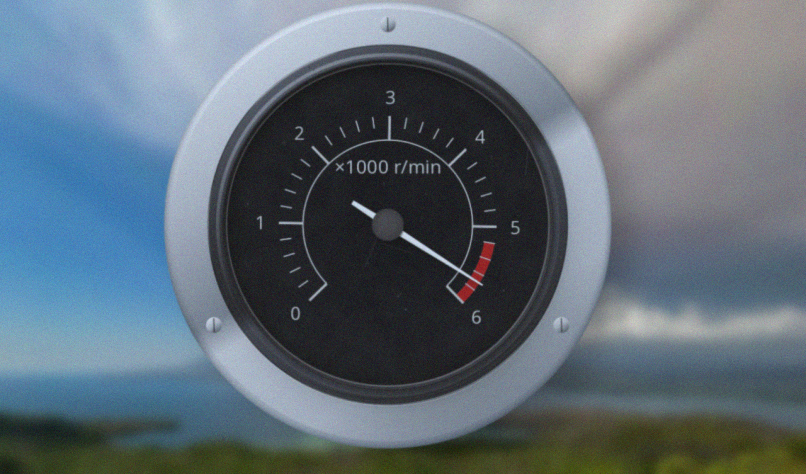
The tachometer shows 5700 rpm
